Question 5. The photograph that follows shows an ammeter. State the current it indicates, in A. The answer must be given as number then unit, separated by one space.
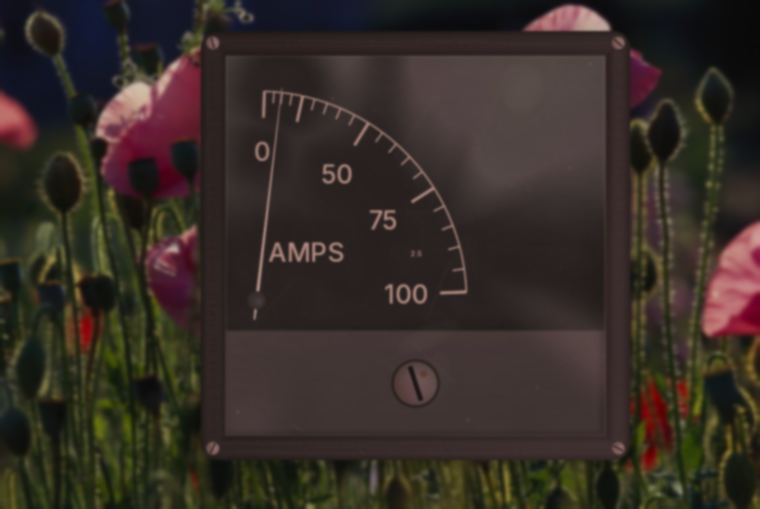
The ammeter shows 15 A
